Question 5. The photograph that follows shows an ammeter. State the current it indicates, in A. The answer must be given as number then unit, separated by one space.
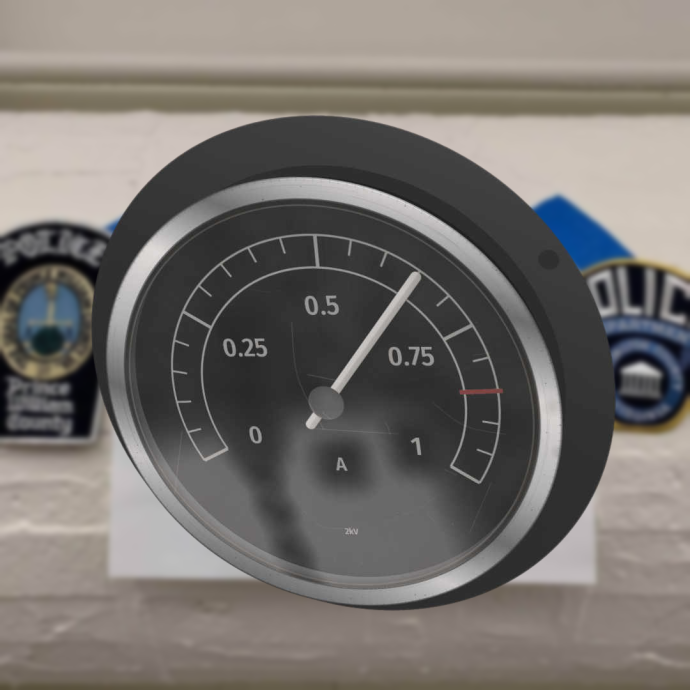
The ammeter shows 0.65 A
